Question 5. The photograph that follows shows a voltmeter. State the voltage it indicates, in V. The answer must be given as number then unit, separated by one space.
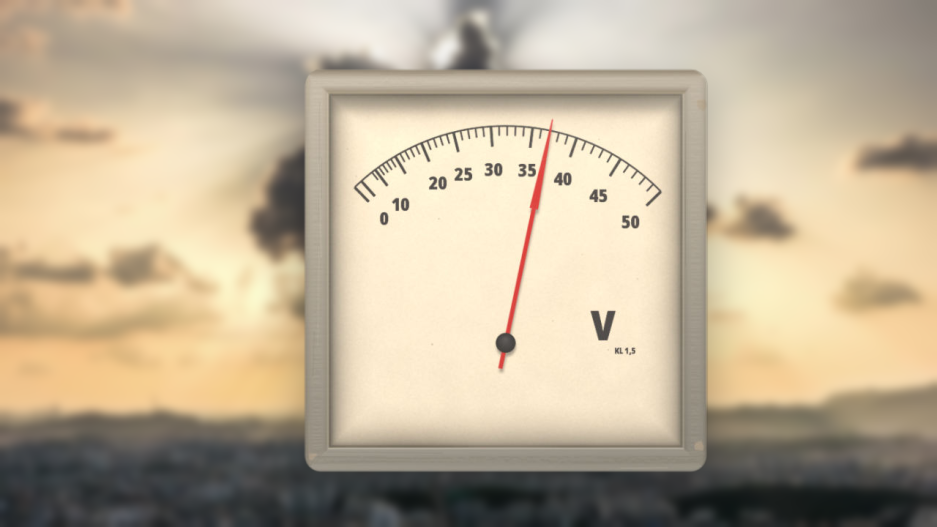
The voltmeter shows 37 V
